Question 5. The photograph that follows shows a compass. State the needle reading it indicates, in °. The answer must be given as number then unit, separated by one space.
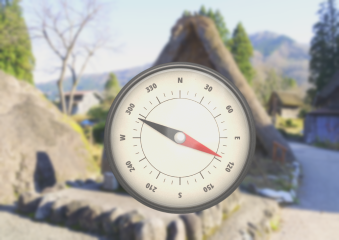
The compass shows 115 °
